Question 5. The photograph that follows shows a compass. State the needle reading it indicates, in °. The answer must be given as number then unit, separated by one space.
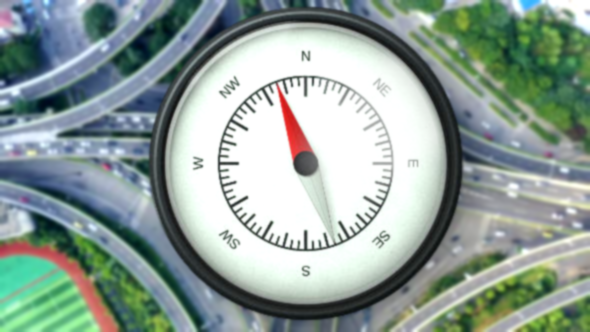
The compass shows 340 °
